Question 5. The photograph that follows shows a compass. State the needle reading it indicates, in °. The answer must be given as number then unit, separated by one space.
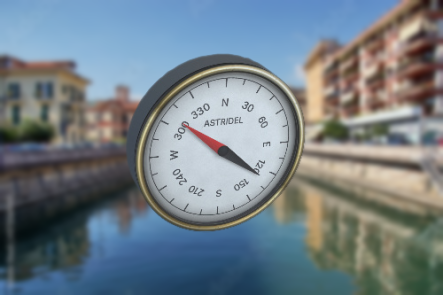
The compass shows 307.5 °
